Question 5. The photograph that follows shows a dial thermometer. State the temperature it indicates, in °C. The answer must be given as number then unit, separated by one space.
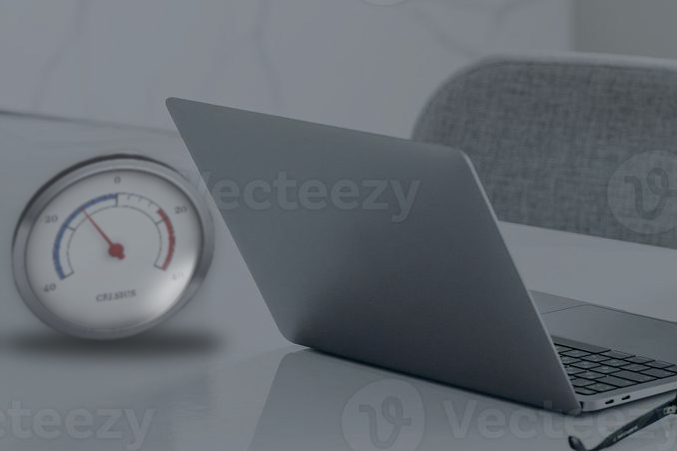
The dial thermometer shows -12 °C
